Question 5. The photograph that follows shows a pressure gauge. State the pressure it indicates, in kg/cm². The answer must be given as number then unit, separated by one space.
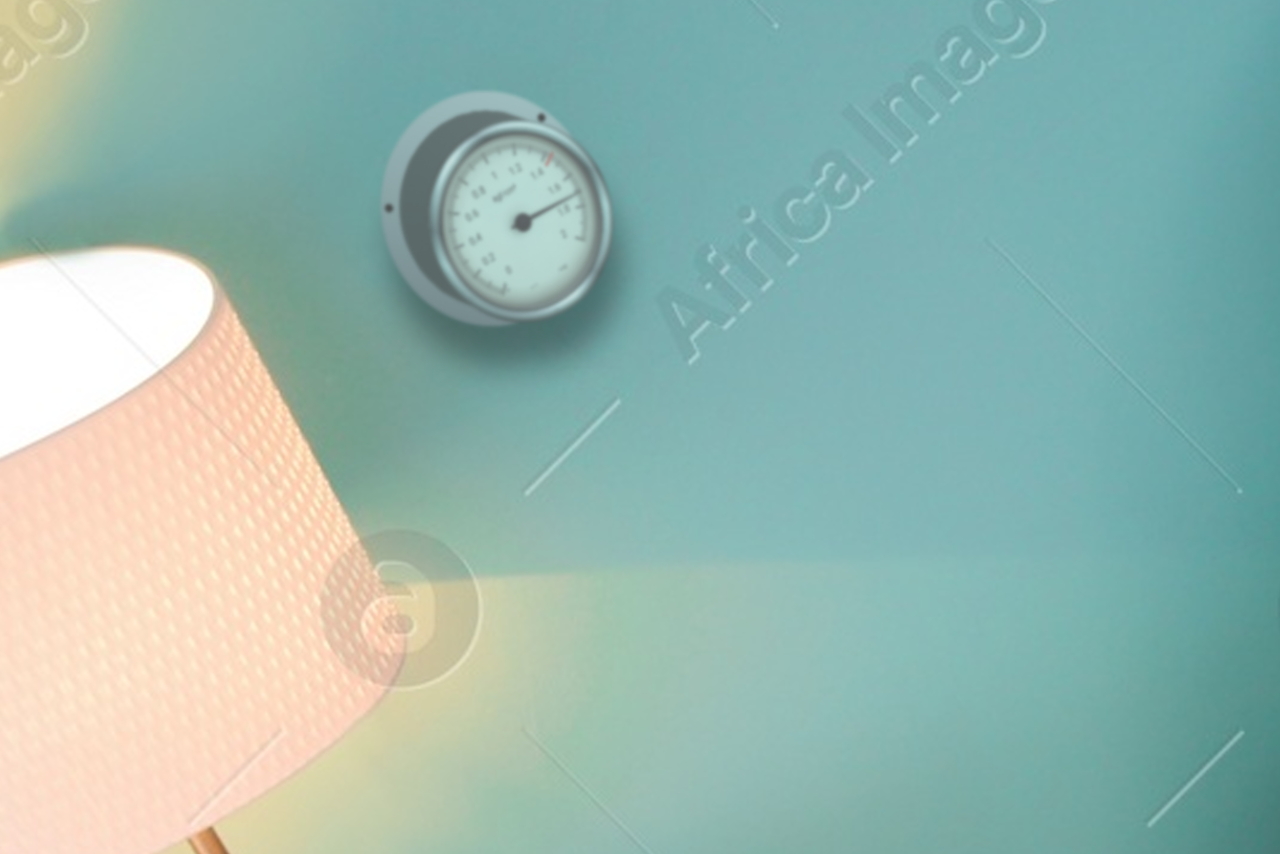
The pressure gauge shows 1.7 kg/cm²
